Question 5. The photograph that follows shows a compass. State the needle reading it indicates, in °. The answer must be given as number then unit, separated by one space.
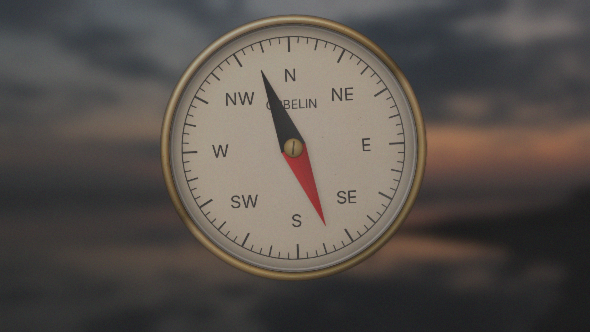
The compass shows 160 °
